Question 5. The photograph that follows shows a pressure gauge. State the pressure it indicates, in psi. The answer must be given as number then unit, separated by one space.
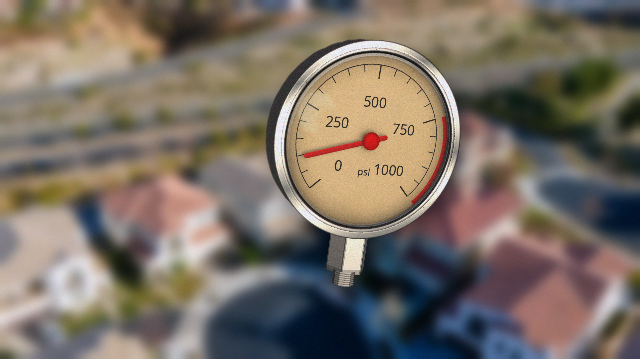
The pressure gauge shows 100 psi
